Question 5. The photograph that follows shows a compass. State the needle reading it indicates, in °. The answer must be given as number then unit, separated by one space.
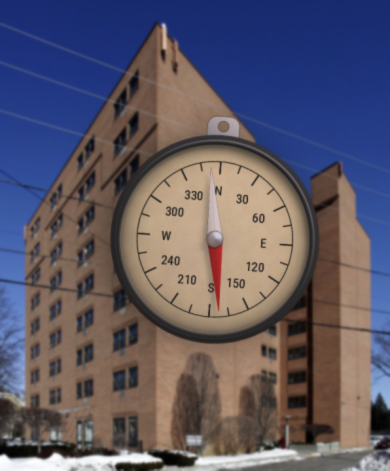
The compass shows 172.5 °
